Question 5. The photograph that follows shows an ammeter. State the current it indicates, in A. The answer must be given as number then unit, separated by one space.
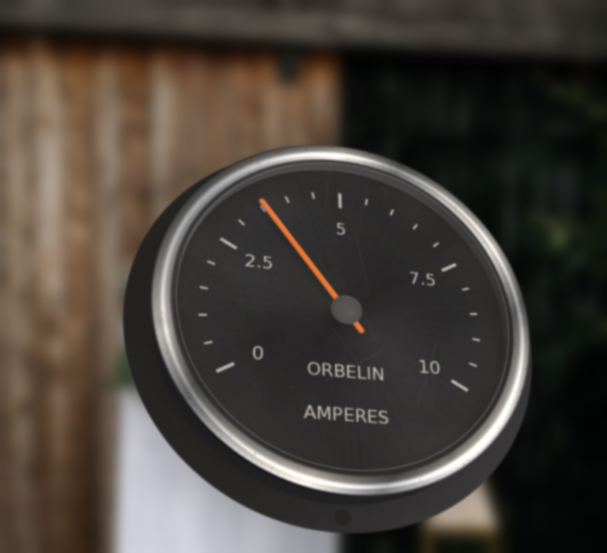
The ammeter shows 3.5 A
